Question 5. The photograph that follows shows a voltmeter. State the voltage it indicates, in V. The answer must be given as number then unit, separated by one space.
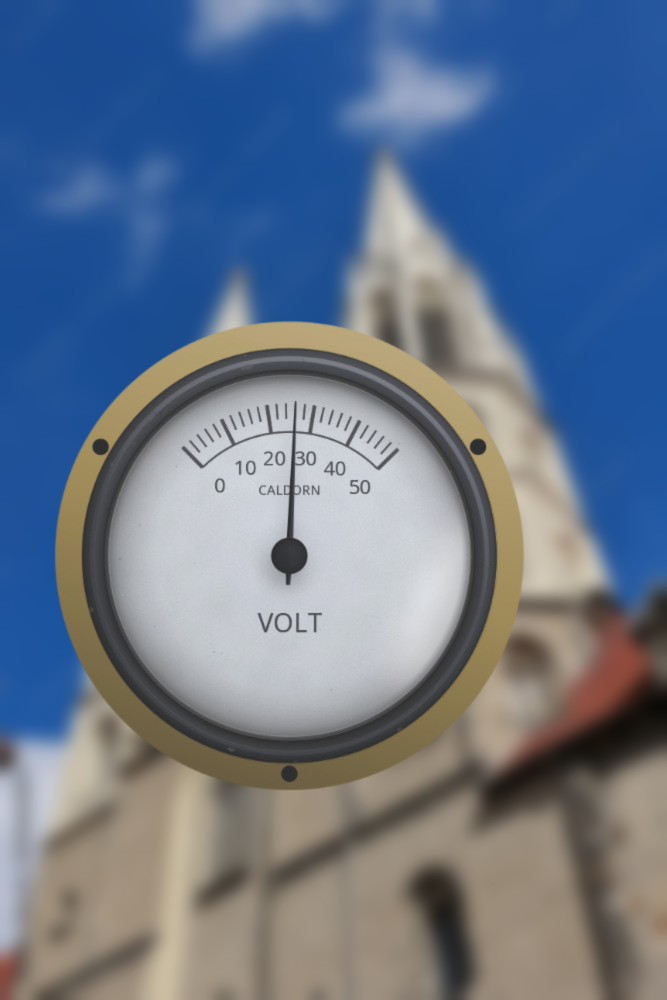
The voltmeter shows 26 V
